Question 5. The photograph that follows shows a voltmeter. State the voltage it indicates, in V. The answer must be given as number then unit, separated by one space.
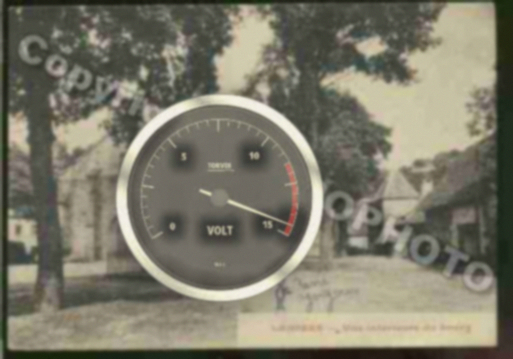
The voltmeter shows 14.5 V
